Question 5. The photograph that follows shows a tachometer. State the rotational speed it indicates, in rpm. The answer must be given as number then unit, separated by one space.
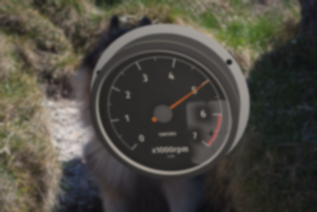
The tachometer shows 5000 rpm
